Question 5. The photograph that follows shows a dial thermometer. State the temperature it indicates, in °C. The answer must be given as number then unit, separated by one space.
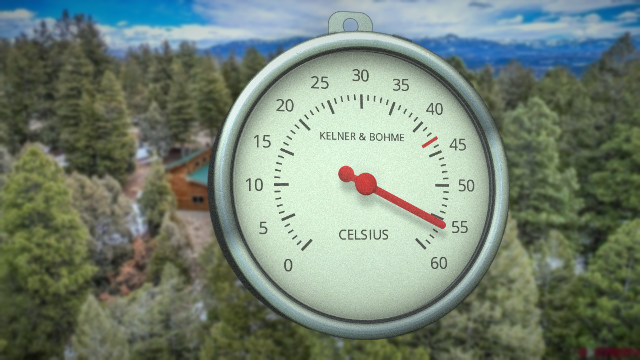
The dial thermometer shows 56 °C
